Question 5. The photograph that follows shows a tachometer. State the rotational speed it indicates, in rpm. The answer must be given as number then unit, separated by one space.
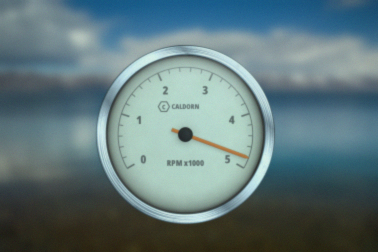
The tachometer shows 4800 rpm
